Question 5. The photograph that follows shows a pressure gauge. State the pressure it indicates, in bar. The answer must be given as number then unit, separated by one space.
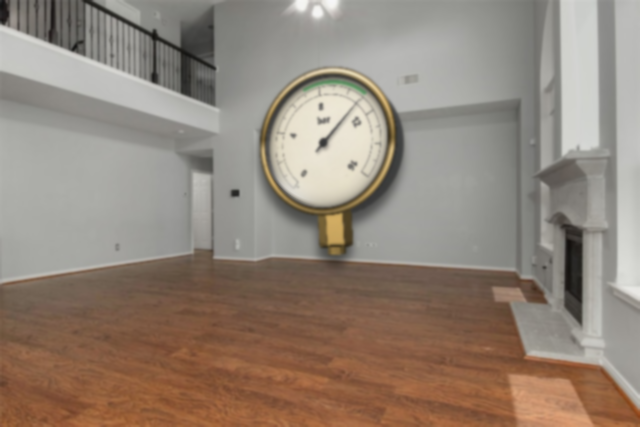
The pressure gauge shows 11 bar
